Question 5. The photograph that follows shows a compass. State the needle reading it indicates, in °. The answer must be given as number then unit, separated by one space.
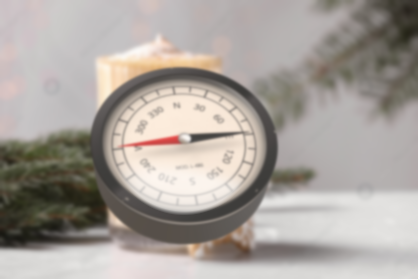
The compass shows 270 °
